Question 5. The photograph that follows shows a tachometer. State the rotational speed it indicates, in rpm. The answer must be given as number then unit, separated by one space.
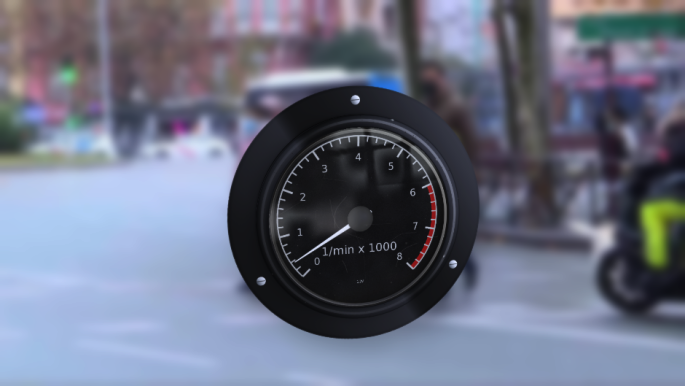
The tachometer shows 400 rpm
